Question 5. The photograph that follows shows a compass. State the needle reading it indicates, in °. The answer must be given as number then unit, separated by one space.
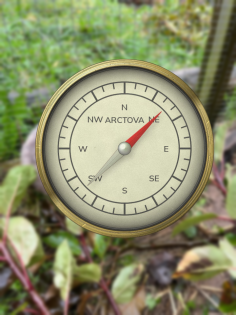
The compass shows 45 °
